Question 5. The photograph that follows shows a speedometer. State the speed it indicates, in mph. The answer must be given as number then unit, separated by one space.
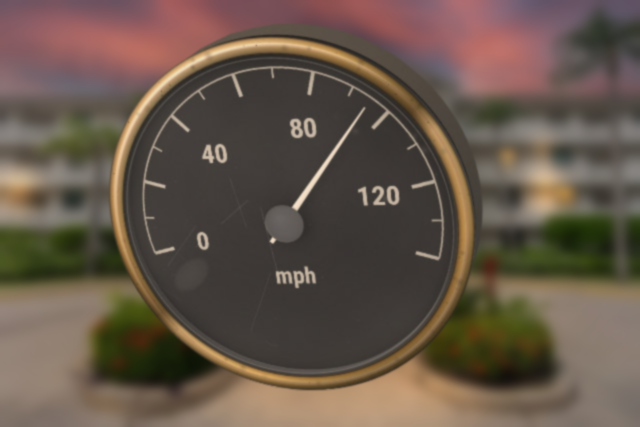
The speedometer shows 95 mph
